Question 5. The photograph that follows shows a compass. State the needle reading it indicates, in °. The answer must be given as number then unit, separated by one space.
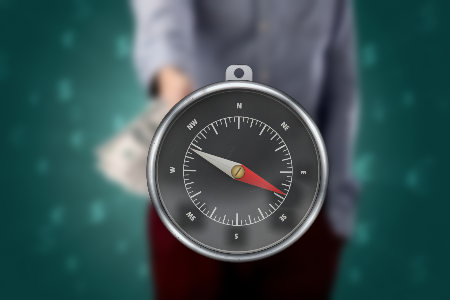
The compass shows 115 °
